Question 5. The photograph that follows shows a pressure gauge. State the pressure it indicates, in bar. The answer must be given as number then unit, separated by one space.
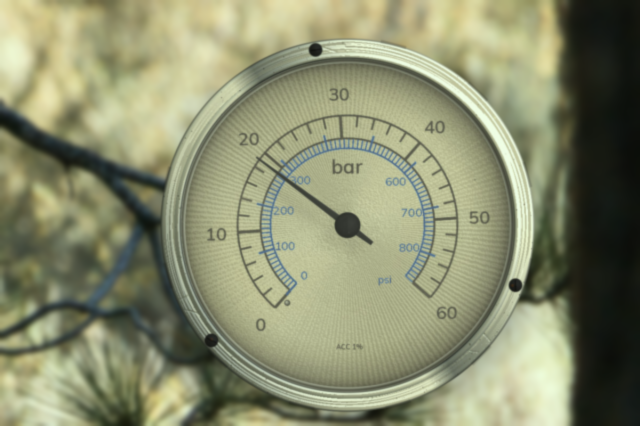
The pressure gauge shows 19 bar
